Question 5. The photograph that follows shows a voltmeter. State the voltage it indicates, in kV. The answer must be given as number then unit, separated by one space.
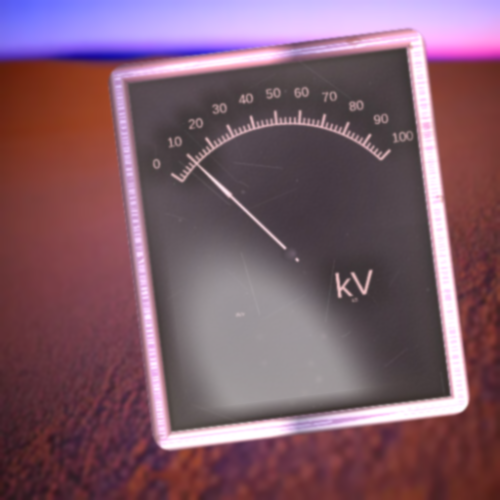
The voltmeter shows 10 kV
